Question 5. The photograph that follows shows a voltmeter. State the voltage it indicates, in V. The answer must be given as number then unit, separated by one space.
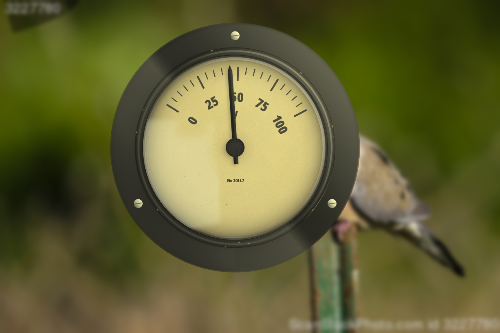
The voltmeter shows 45 V
